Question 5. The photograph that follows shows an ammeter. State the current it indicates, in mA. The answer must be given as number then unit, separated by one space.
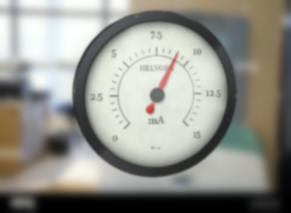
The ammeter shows 9 mA
